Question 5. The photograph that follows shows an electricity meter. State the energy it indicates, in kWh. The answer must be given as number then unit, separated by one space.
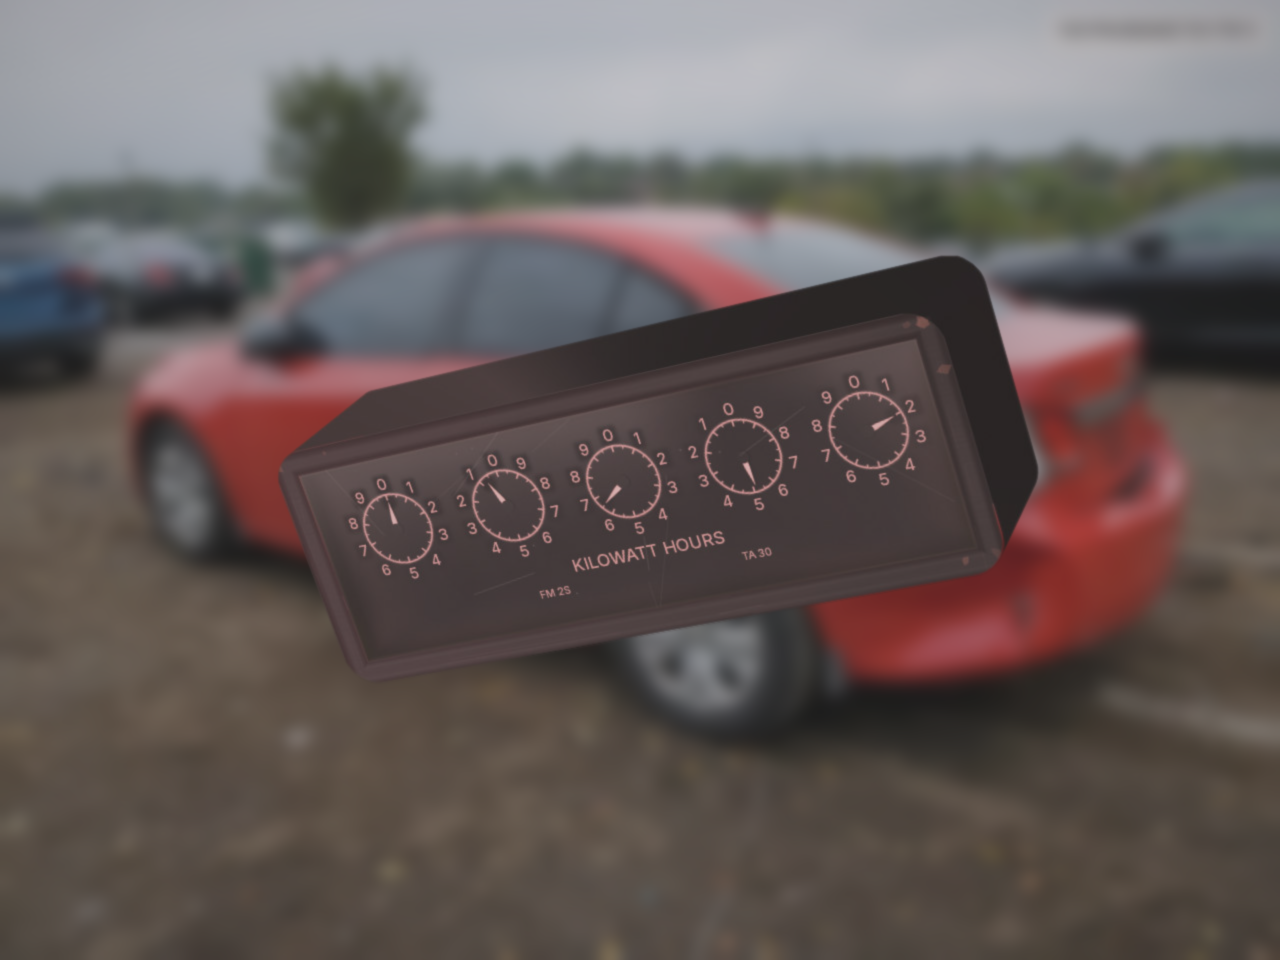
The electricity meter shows 652 kWh
